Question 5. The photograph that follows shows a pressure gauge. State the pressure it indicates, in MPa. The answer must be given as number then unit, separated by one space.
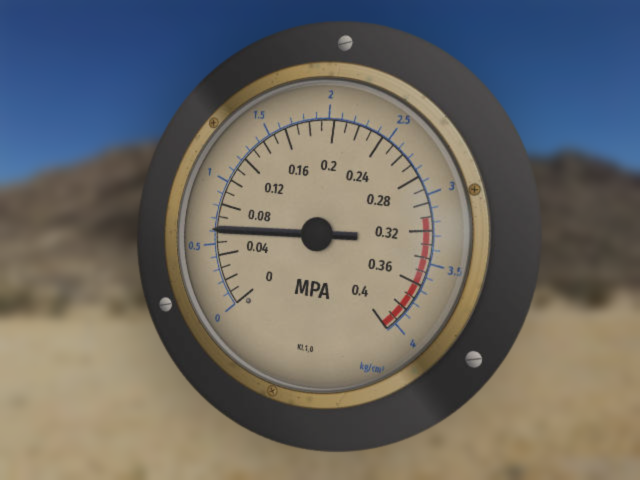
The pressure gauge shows 0.06 MPa
